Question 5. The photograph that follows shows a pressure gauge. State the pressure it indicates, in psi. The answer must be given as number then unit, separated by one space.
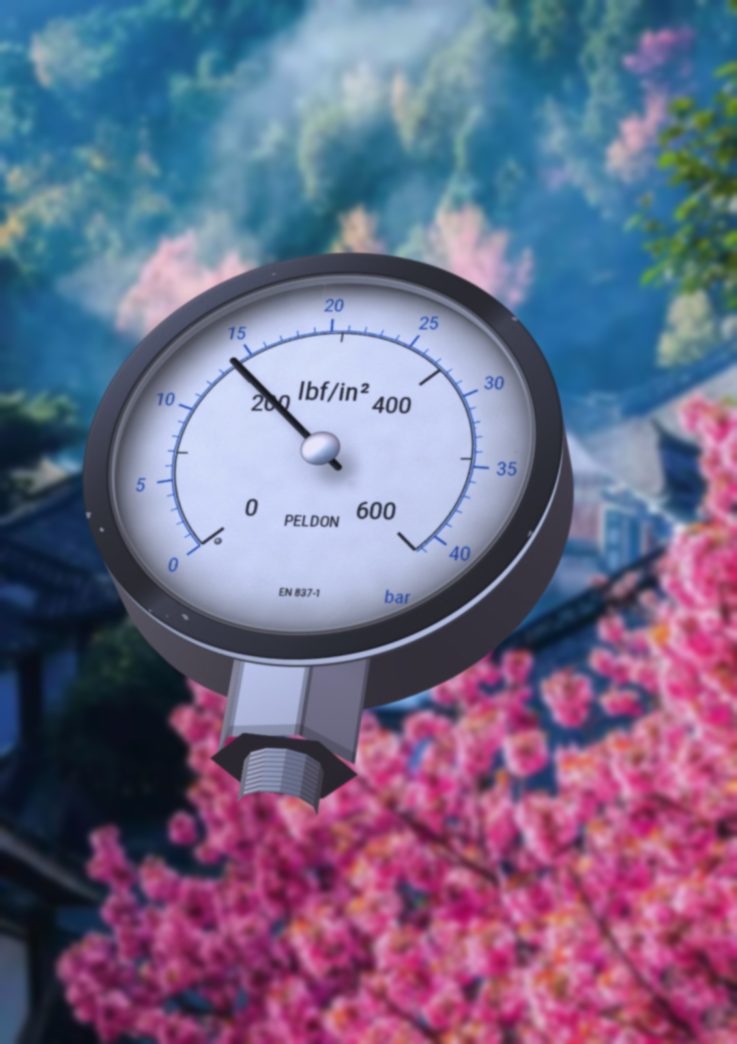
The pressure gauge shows 200 psi
